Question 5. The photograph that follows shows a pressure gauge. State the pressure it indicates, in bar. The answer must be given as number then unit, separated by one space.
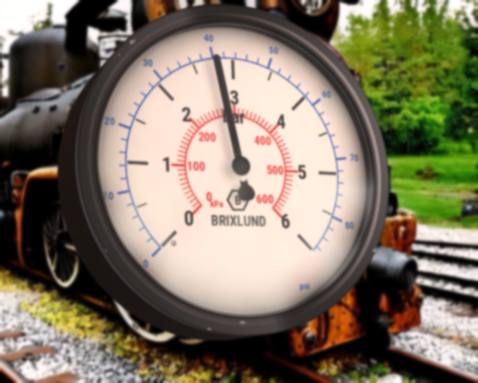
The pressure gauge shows 2.75 bar
